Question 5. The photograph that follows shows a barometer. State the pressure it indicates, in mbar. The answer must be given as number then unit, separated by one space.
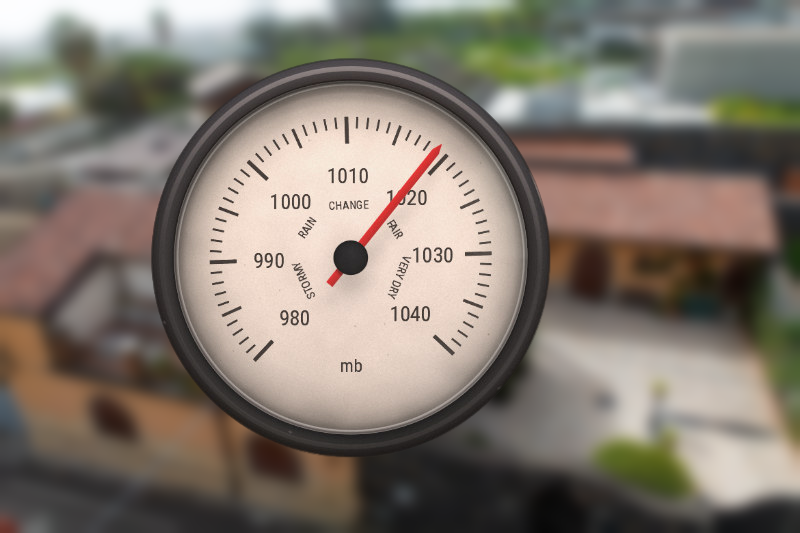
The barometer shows 1019 mbar
